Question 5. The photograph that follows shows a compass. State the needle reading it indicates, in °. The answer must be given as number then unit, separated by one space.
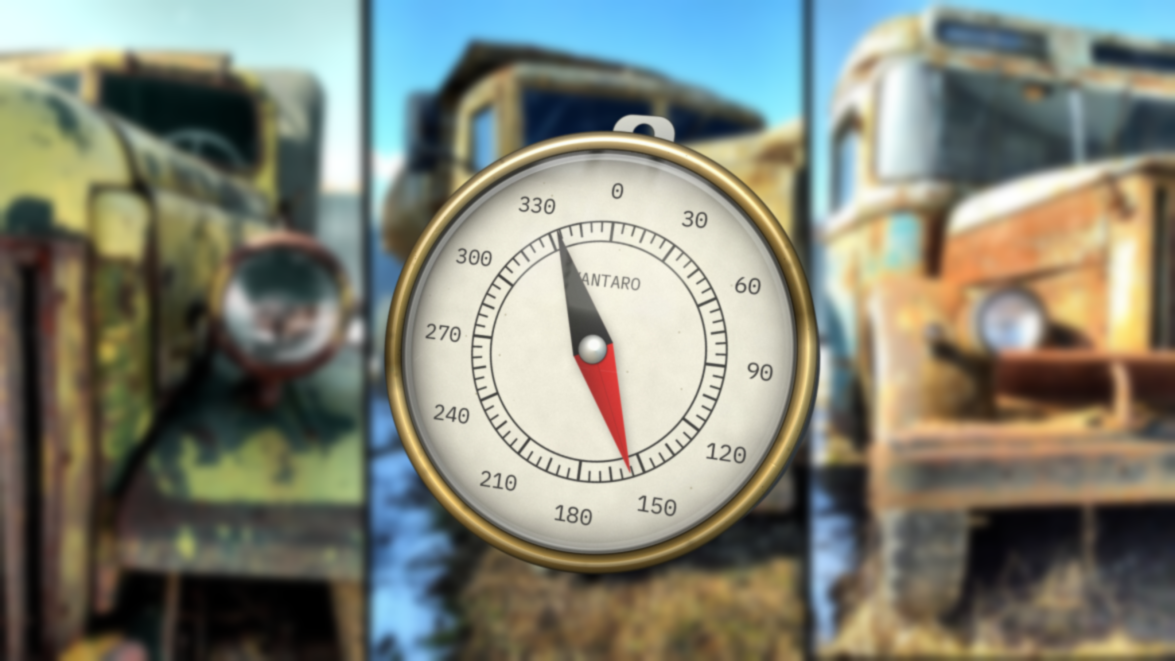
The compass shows 155 °
